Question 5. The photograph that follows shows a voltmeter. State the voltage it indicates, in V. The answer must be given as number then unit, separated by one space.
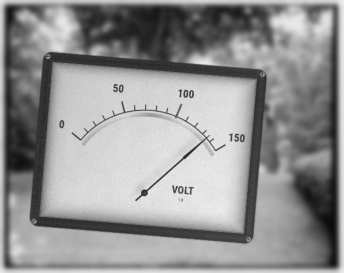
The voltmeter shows 135 V
